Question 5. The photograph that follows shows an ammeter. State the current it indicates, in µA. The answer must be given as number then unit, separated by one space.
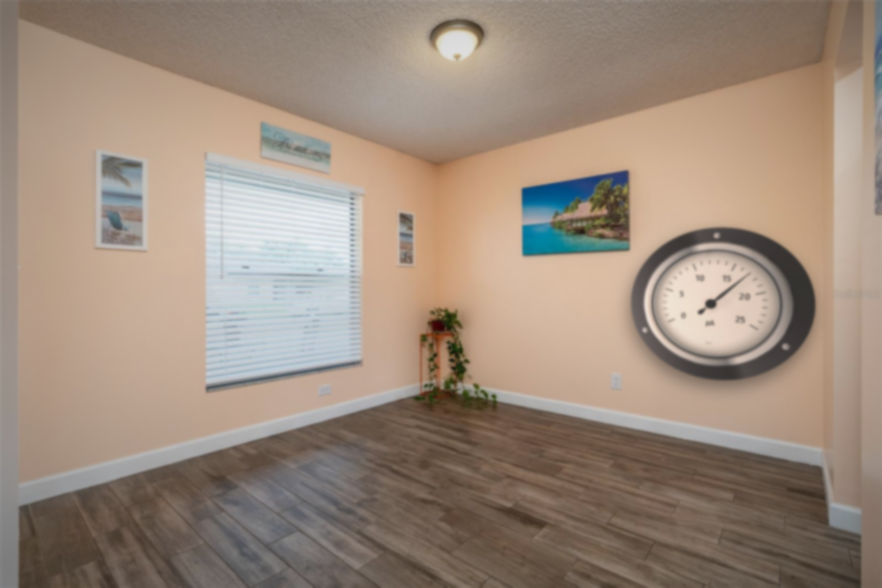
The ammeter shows 17 µA
